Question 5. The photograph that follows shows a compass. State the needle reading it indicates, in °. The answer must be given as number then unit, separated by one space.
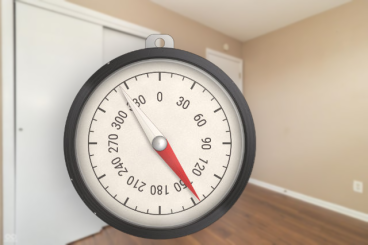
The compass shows 145 °
